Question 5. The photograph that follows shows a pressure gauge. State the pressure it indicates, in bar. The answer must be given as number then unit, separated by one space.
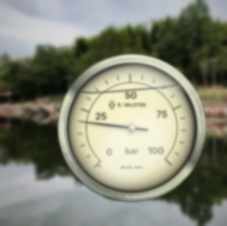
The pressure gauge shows 20 bar
